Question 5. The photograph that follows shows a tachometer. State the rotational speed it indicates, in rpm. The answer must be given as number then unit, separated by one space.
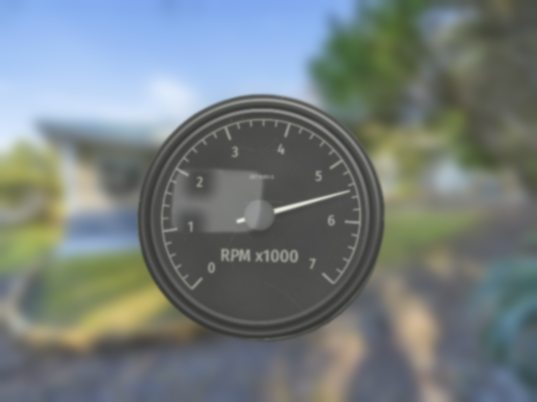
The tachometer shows 5500 rpm
